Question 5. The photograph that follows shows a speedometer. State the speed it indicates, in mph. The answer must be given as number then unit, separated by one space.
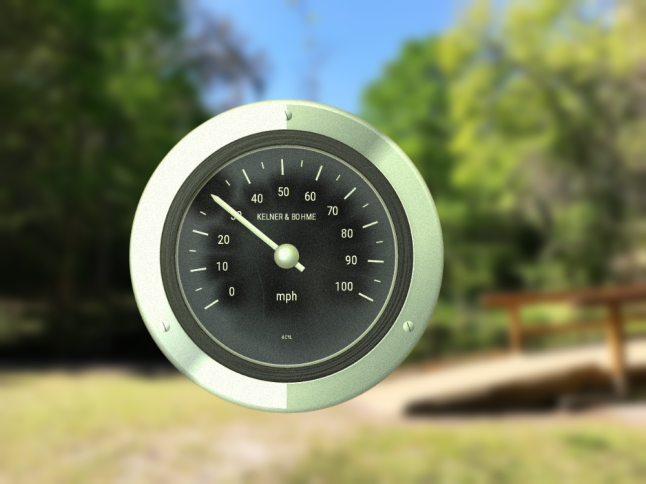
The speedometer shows 30 mph
